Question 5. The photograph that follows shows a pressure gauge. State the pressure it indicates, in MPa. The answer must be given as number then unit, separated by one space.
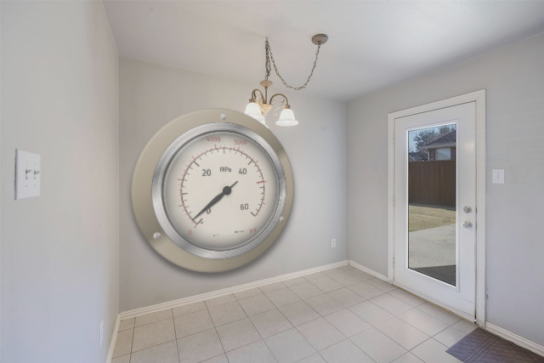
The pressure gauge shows 2 MPa
